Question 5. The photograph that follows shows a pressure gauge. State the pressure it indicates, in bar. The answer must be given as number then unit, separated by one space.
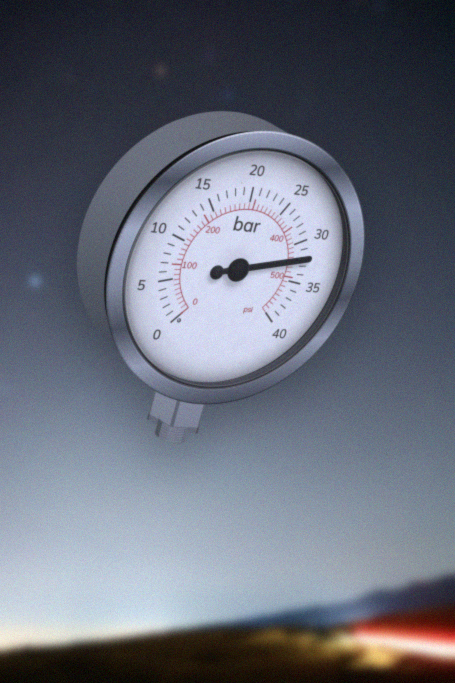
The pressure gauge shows 32 bar
